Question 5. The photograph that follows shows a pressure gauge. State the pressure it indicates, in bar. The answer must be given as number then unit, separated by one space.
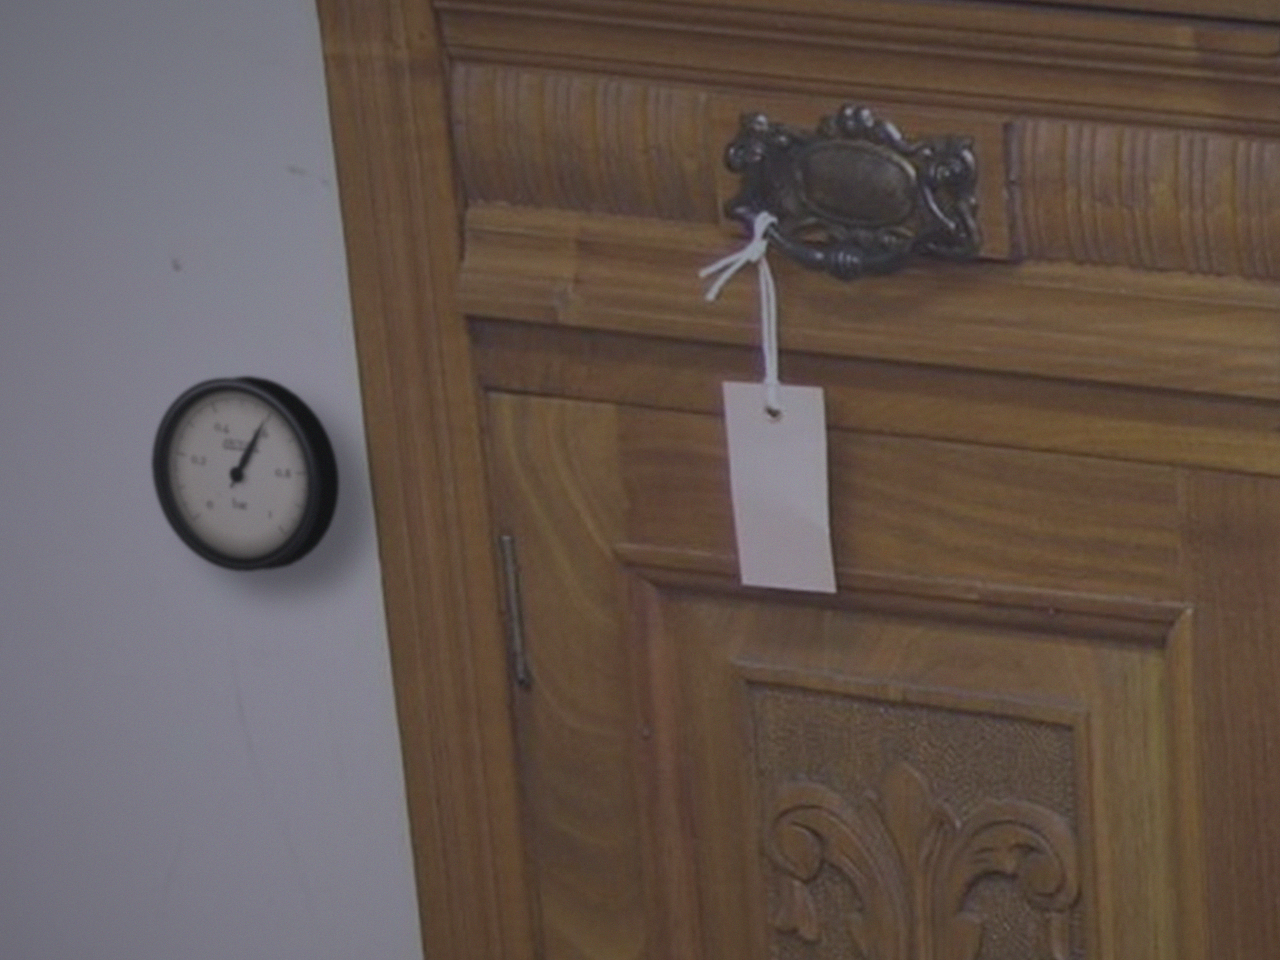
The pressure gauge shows 0.6 bar
